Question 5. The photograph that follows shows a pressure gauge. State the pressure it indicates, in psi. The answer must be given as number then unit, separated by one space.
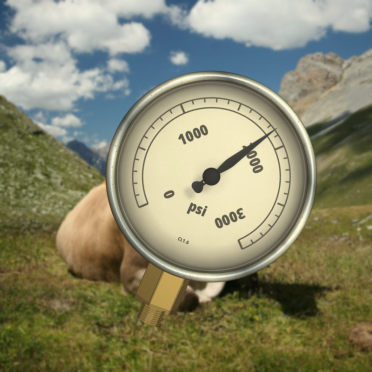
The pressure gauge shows 1850 psi
